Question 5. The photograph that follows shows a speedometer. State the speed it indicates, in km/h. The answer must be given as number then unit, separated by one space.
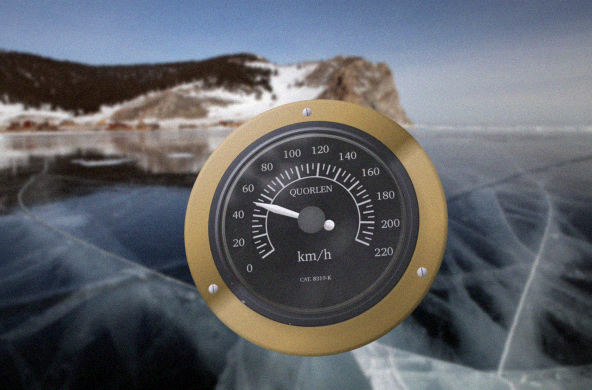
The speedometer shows 50 km/h
